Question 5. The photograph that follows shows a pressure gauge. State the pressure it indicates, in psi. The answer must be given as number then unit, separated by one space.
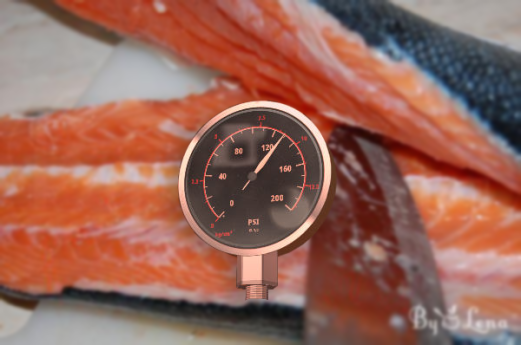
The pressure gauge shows 130 psi
